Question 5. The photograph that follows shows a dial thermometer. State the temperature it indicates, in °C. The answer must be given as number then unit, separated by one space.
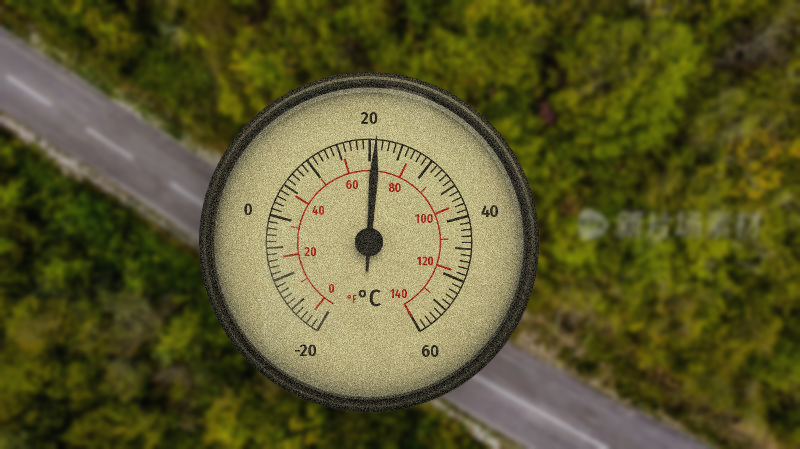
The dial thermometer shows 21 °C
